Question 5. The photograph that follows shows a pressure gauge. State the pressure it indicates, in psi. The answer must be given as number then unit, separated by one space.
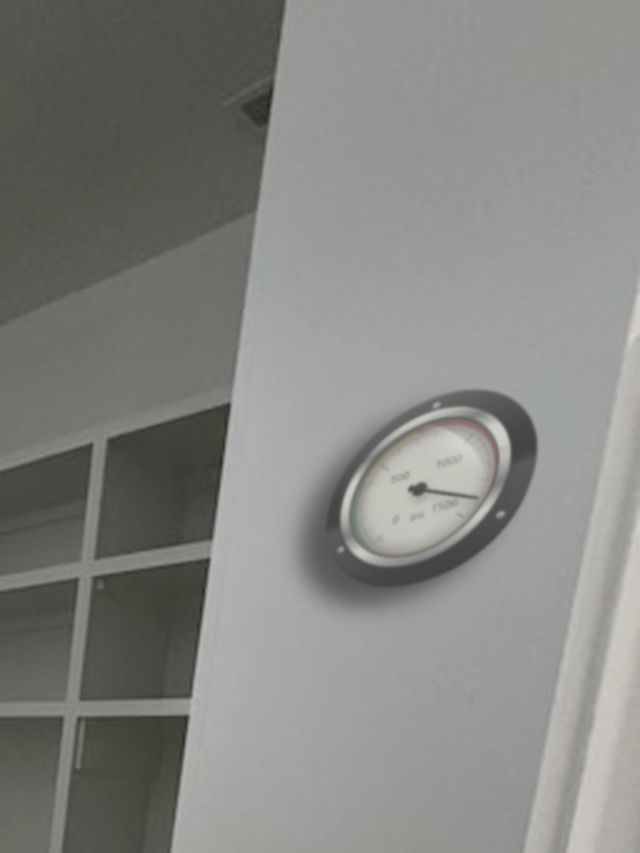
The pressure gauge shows 1400 psi
